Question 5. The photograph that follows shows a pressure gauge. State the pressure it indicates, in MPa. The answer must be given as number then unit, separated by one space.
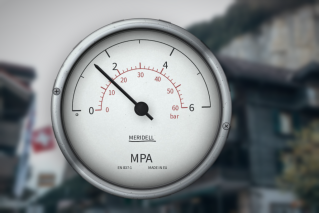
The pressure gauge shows 1.5 MPa
